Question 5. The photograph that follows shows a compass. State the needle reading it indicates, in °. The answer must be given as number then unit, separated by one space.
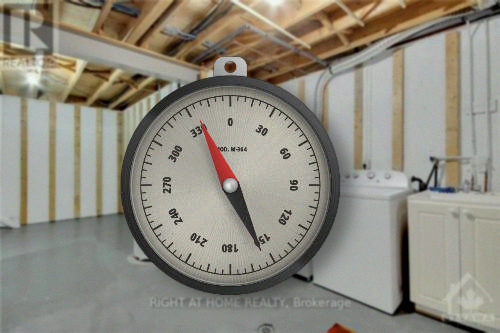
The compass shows 335 °
